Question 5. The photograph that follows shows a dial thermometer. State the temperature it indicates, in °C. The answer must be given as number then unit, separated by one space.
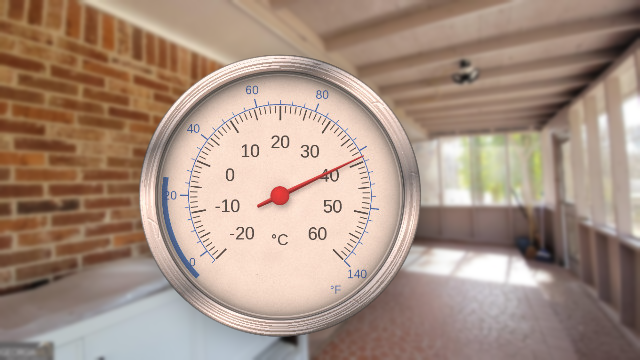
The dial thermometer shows 39 °C
